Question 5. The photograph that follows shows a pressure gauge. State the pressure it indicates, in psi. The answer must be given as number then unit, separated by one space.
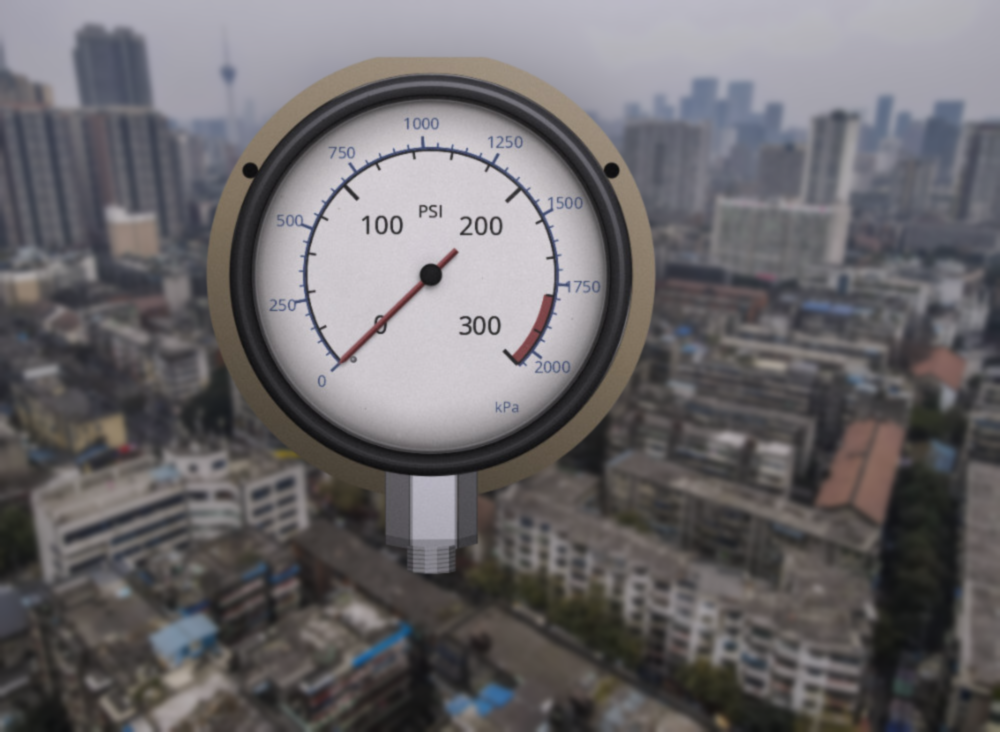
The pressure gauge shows 0 psi
